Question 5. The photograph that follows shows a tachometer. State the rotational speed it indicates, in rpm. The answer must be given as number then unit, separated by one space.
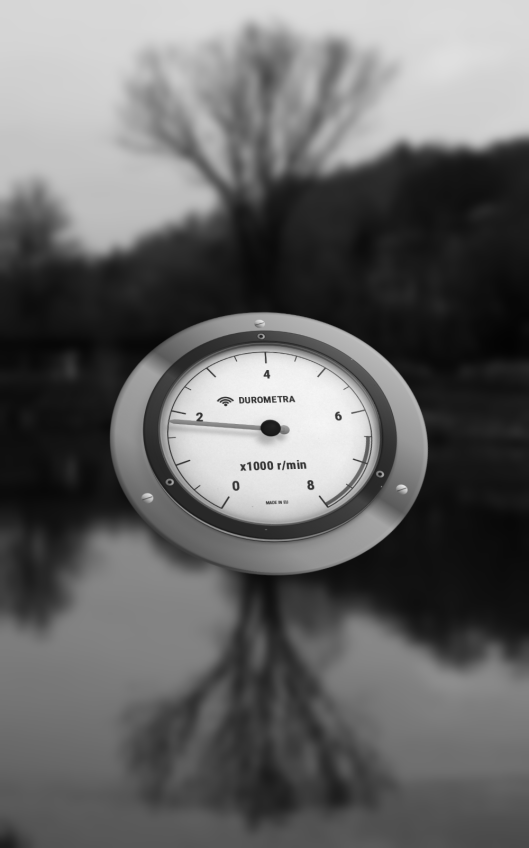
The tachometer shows 1750 rpm
